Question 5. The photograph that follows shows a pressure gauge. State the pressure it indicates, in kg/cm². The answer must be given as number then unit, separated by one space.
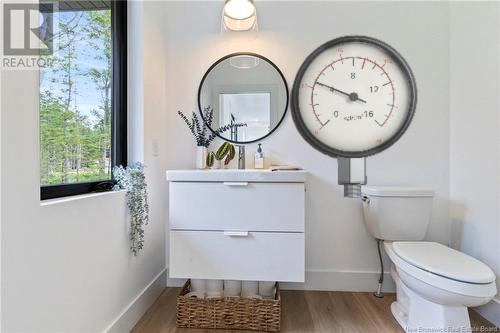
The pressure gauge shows 4 kg/cm²
